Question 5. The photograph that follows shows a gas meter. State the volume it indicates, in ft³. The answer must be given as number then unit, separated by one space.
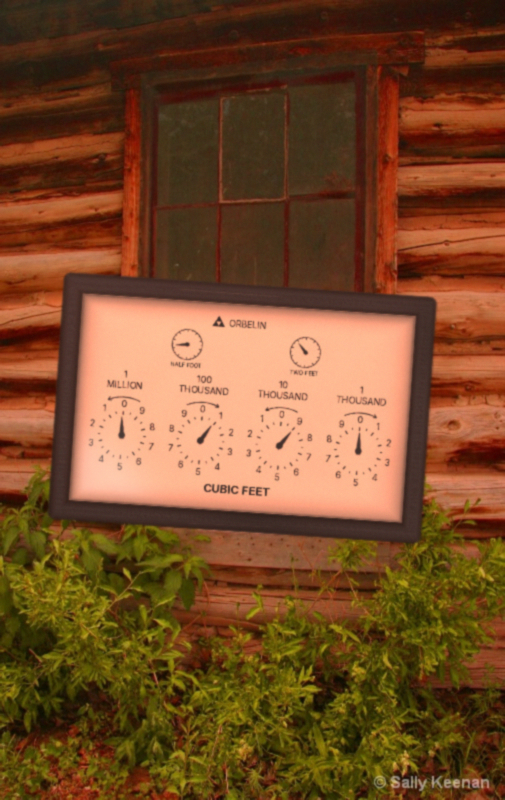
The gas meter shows 9000 ft³
